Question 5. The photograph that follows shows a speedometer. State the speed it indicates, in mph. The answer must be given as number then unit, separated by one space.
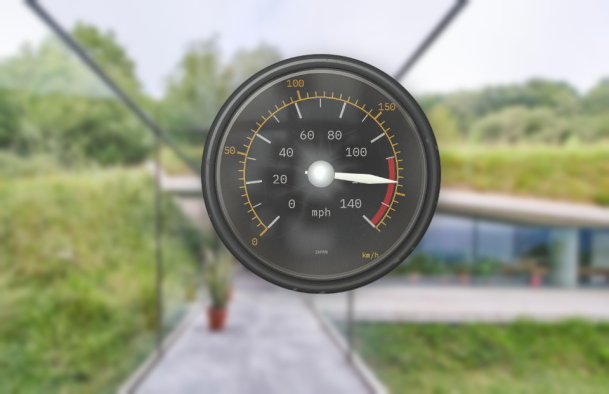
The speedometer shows 120 mph
